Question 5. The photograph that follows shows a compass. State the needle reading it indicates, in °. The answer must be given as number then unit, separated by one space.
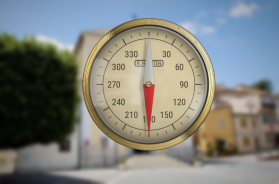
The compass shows 180 °
